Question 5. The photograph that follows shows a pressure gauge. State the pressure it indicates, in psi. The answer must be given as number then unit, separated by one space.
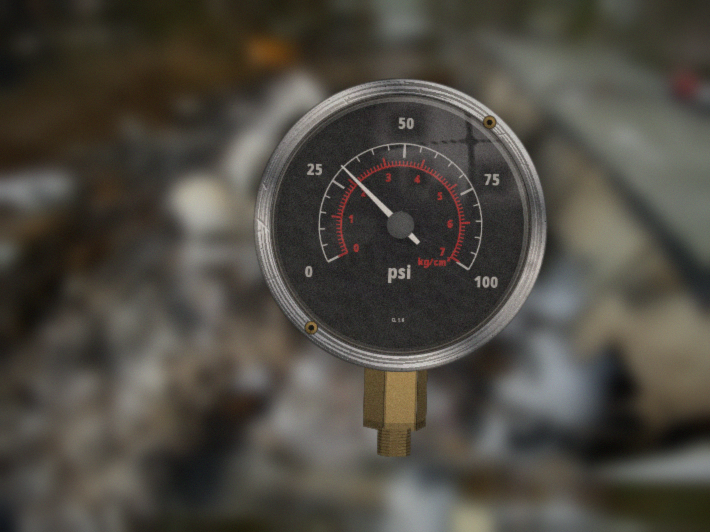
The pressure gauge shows 30 psi
